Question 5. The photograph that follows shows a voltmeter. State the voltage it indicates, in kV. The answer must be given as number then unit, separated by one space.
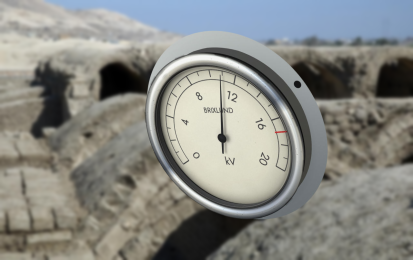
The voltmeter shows 11 kV
